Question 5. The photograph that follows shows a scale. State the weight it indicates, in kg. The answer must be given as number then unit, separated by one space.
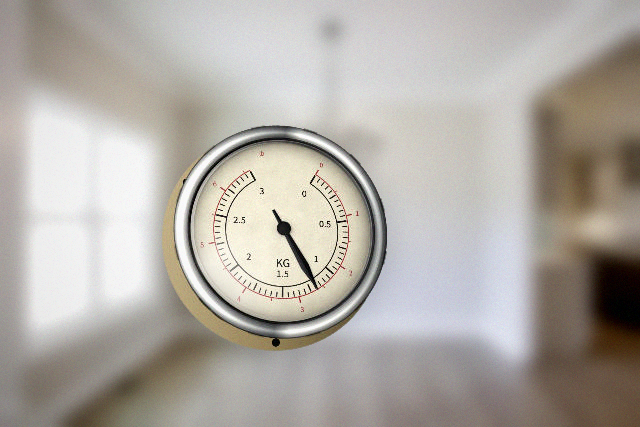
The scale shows 1.2 kg
